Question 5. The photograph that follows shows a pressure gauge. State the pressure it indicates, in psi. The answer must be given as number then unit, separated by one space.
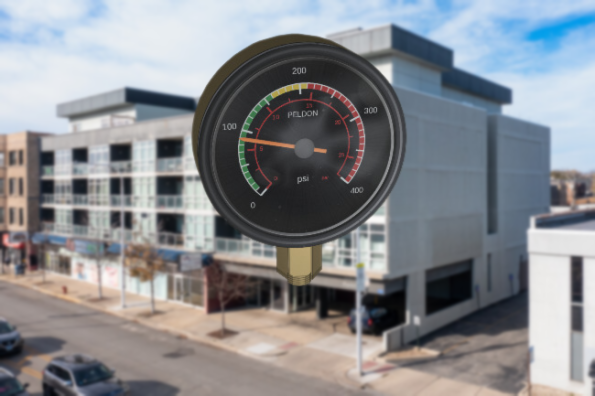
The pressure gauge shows 90 psi
